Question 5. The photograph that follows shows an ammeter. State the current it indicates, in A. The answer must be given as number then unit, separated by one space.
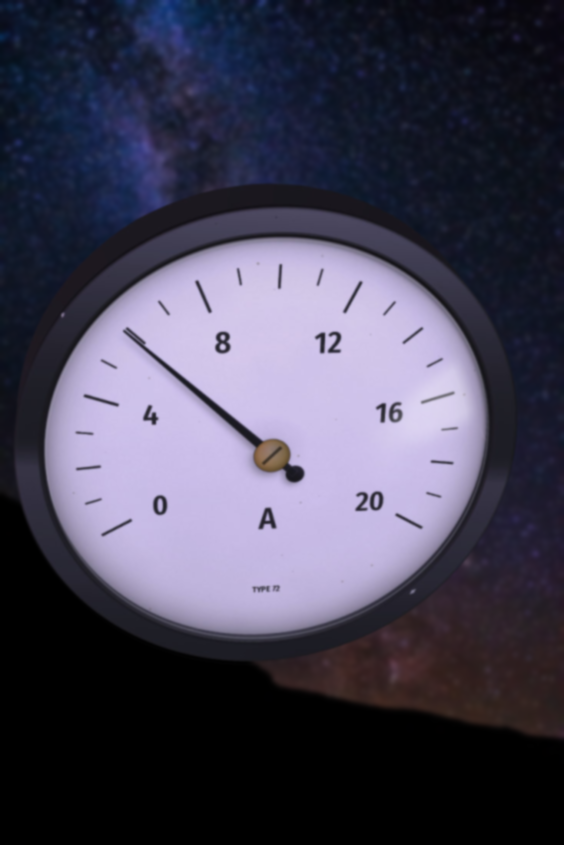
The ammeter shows 6 A
